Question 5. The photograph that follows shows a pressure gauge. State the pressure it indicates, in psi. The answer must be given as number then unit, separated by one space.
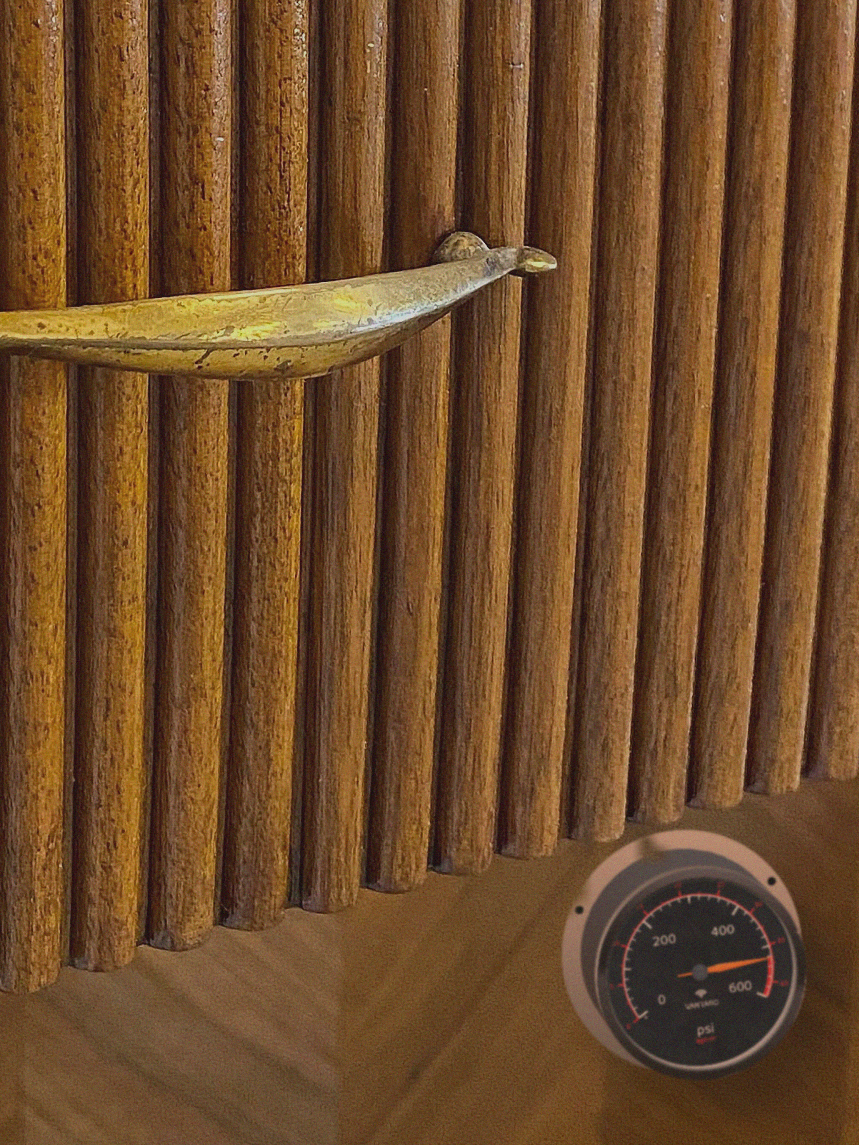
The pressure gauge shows 520 psi
